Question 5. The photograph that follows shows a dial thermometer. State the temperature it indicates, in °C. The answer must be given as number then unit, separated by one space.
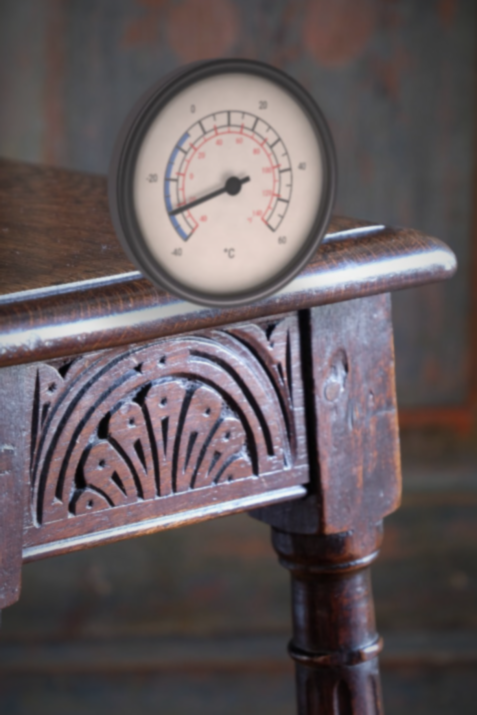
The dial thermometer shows -30 °C
